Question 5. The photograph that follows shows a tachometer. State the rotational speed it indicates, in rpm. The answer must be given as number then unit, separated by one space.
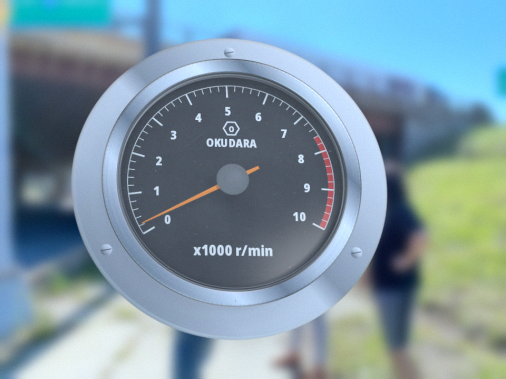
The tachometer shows 200 rpm
